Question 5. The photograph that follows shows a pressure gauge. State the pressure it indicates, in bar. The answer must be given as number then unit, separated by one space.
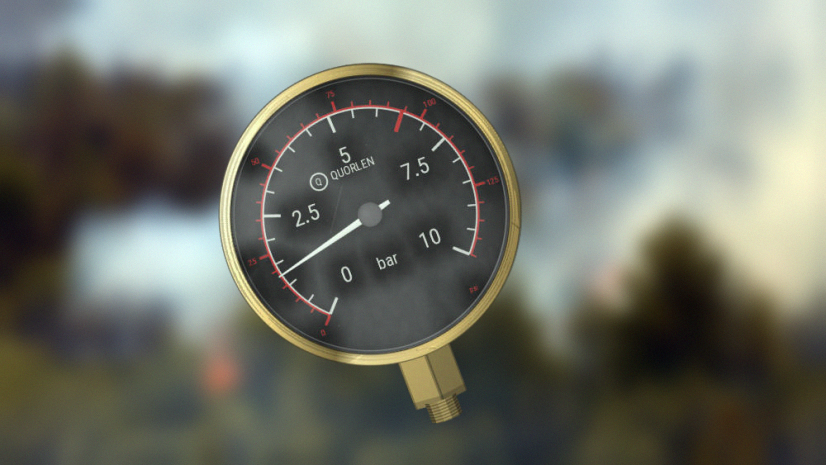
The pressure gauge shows 1.25 bar
